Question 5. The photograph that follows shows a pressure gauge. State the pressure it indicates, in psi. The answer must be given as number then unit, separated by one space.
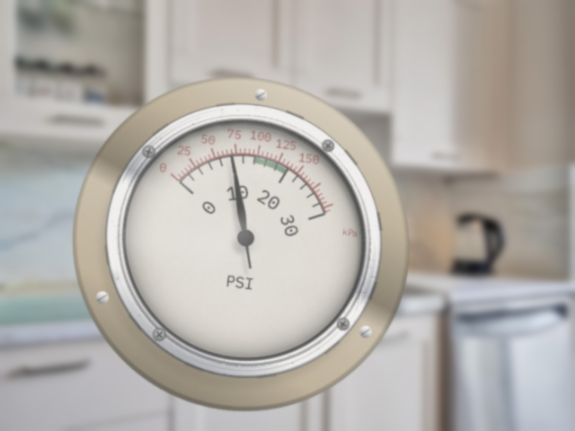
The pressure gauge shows 10 psi
